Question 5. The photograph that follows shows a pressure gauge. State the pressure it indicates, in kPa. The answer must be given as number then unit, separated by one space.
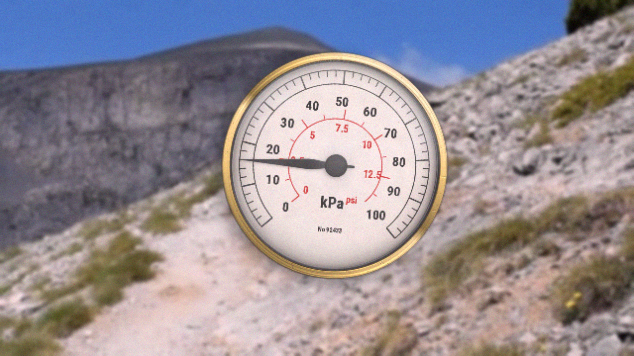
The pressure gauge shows 16 kPa
